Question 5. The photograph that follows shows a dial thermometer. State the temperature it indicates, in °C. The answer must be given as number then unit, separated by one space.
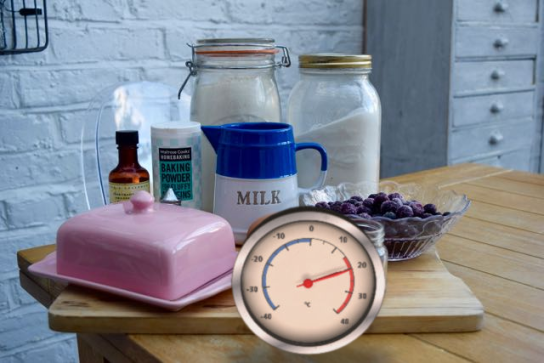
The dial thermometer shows 20 °C
